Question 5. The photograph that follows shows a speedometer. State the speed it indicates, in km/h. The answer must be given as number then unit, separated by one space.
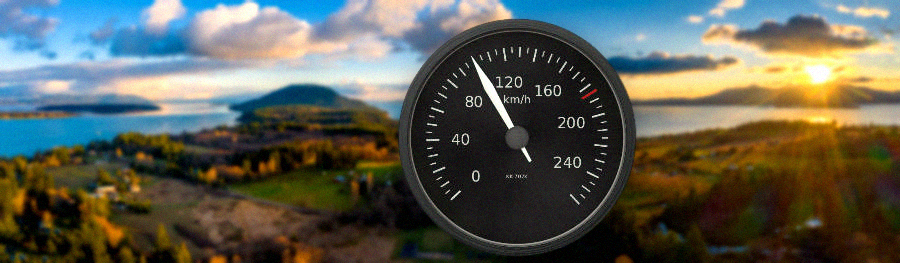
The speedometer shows 100 km/h
